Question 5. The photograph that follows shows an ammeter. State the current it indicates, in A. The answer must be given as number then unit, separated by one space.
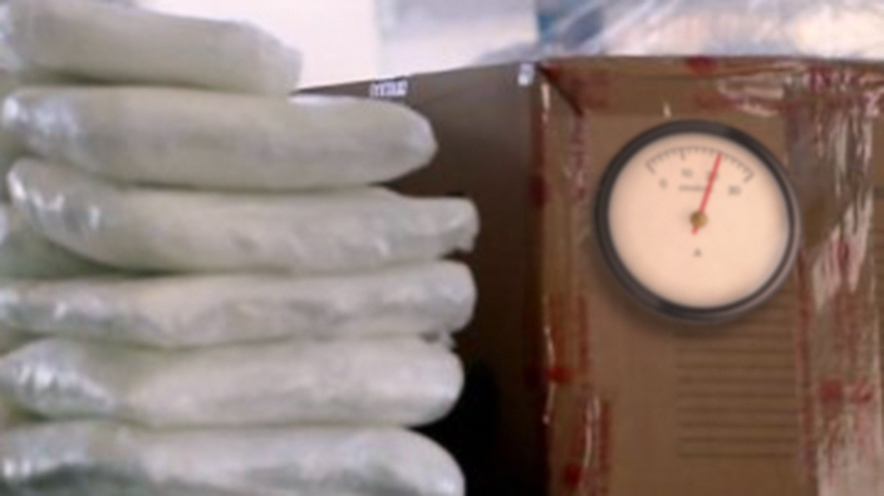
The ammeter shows 20 A
